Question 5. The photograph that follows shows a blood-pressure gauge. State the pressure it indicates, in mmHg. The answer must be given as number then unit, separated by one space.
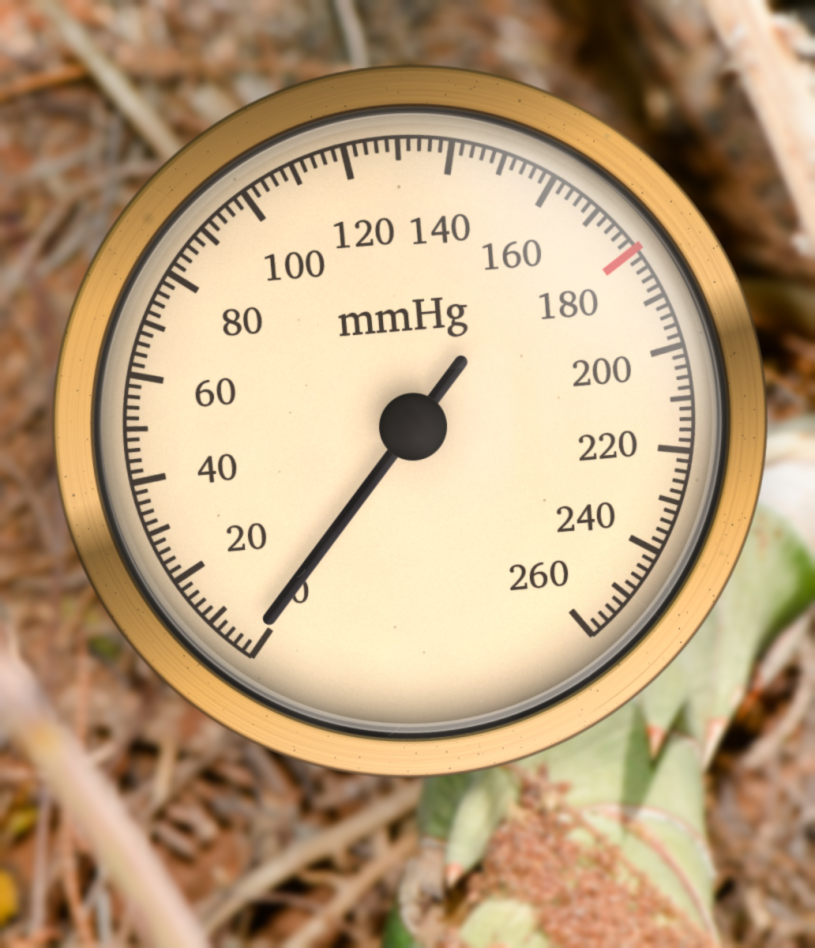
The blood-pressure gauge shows 2 mmHg
